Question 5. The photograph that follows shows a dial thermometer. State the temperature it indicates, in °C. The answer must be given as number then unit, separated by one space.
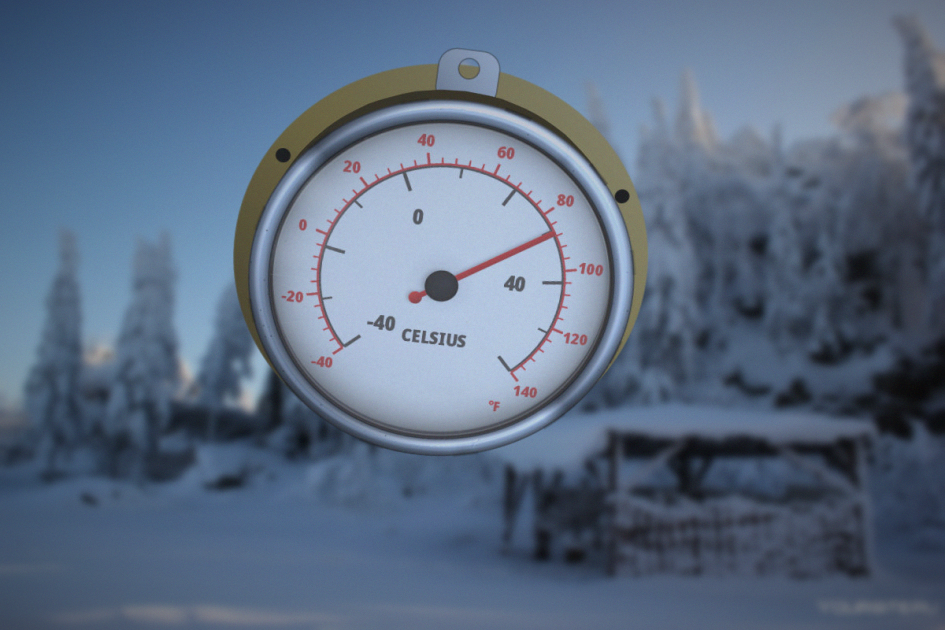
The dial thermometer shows 30 °C
